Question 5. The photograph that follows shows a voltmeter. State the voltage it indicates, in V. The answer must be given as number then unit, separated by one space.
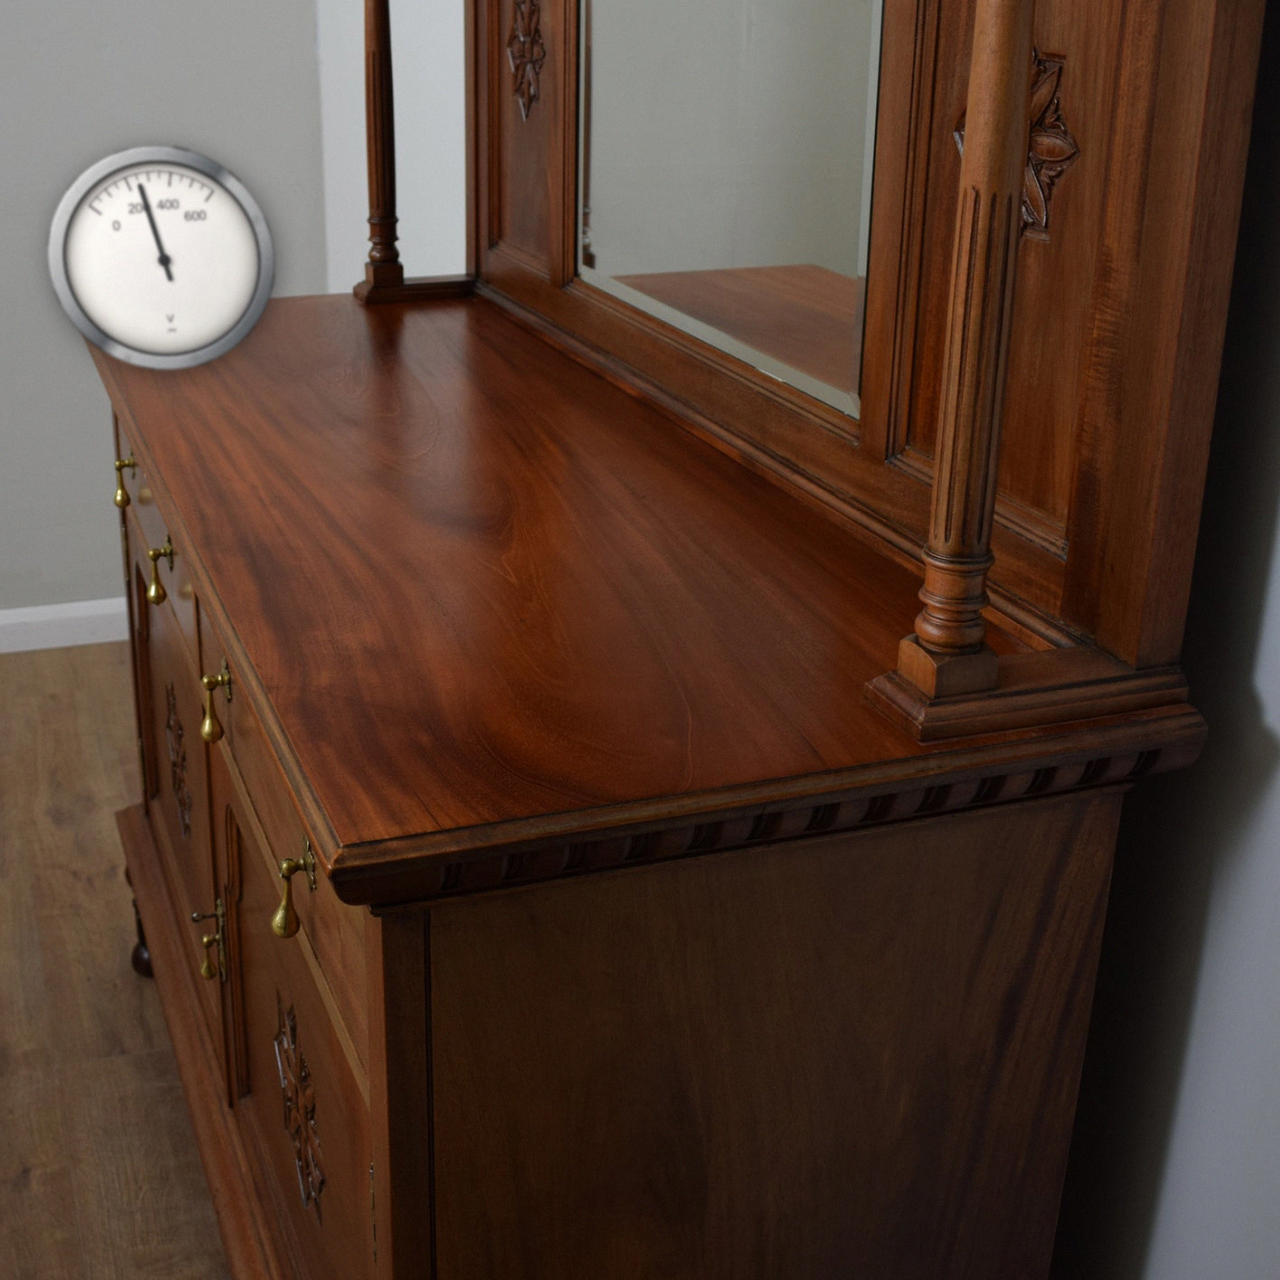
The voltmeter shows 250 V
